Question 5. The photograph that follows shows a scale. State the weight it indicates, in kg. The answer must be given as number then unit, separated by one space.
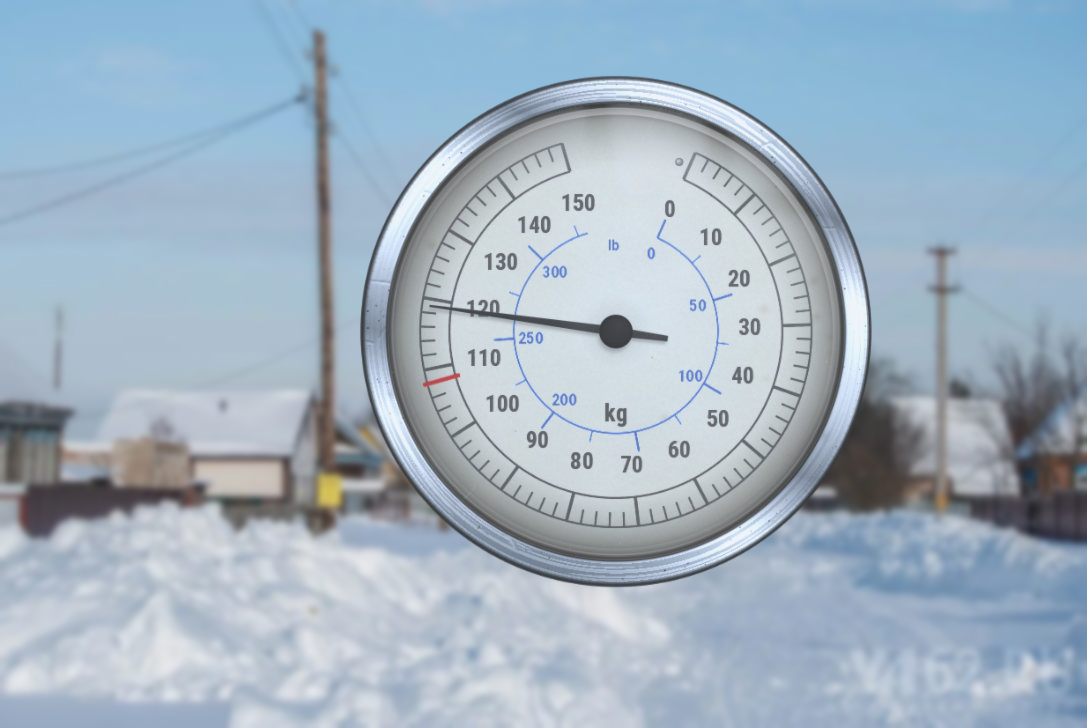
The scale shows 119 kg
